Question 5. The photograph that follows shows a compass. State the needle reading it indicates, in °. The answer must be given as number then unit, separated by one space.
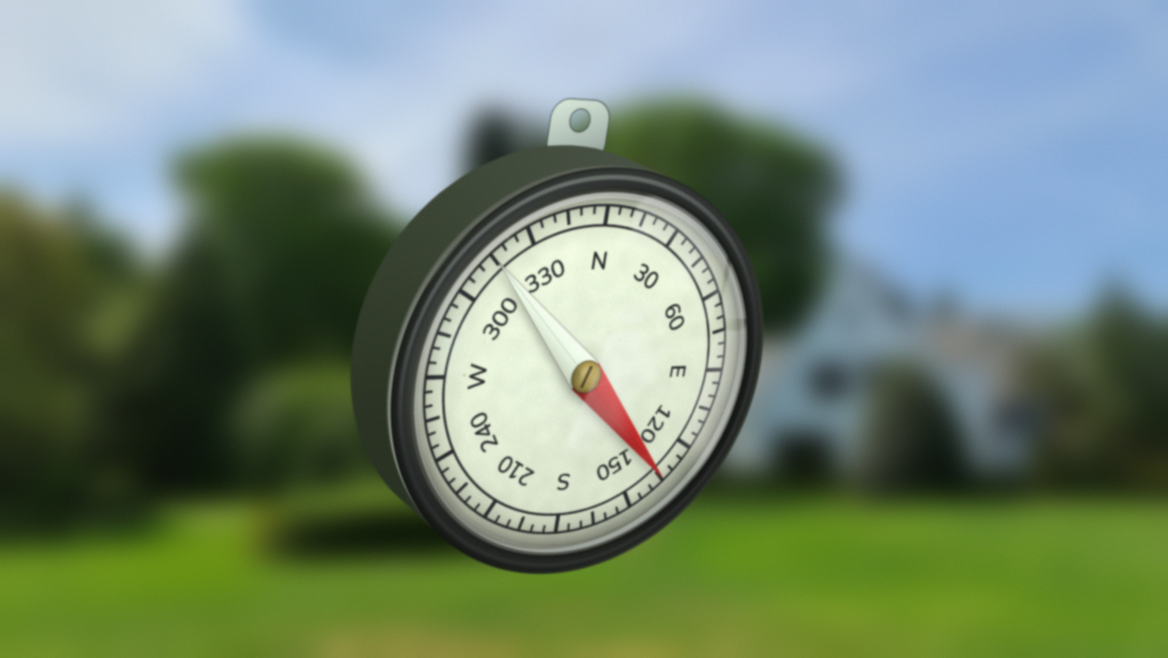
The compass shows 135 °
